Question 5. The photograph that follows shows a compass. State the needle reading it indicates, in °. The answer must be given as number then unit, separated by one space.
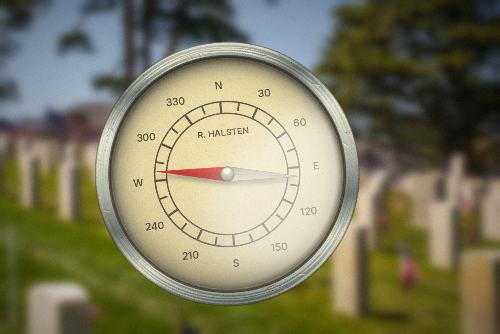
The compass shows 277.5 °
